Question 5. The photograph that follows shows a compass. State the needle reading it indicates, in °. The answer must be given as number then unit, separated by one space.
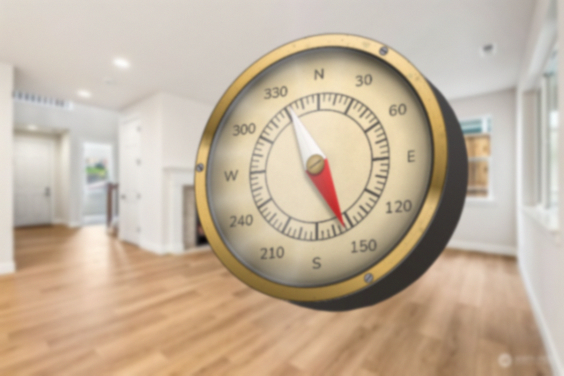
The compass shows 155 °
